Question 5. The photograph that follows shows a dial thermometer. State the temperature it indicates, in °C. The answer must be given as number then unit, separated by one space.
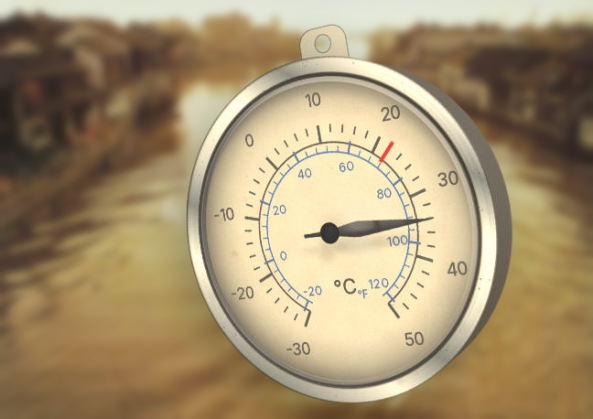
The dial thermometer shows 34 °C
